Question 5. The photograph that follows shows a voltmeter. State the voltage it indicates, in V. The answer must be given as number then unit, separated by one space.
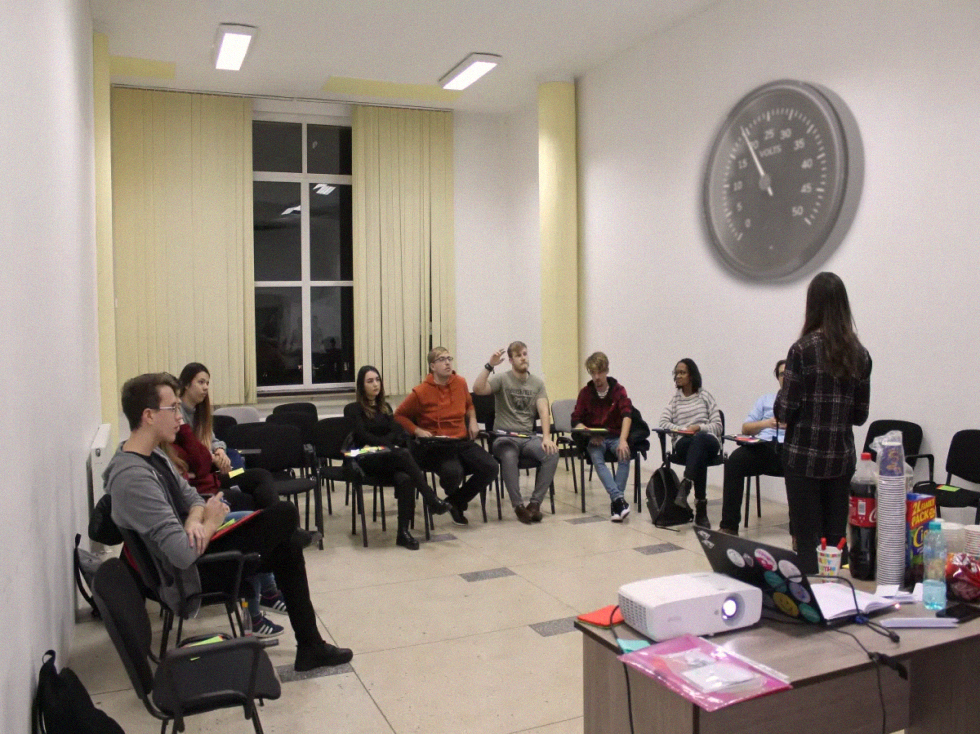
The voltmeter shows 20 V
